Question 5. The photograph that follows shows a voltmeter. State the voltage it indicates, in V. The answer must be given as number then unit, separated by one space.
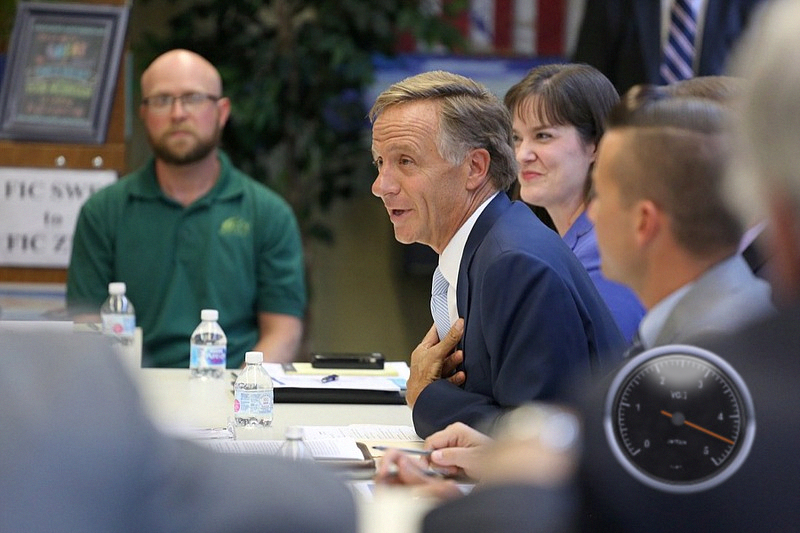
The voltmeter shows 4.5 V
